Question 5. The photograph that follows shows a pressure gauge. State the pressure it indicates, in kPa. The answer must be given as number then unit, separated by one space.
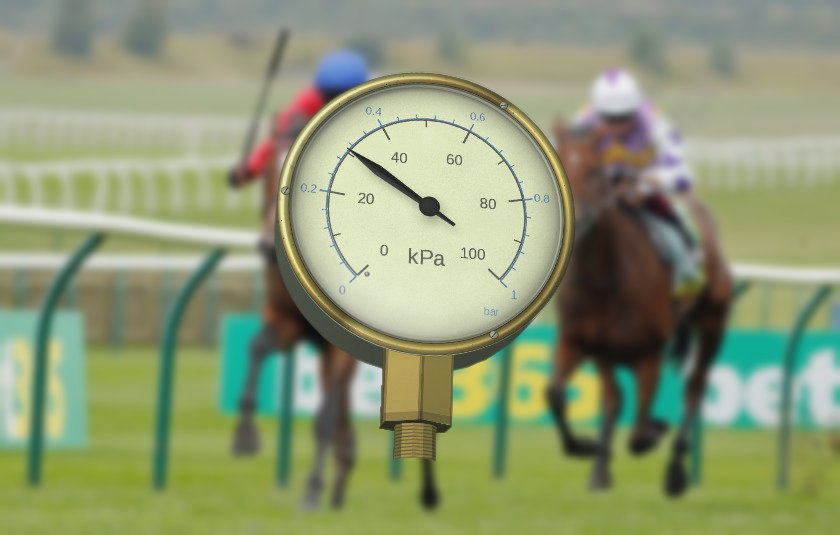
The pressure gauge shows 30 kPa
